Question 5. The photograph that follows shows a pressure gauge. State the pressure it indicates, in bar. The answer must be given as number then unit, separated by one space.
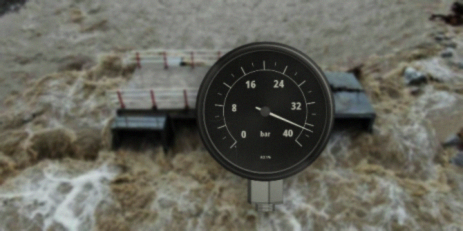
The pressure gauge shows 37 bar
